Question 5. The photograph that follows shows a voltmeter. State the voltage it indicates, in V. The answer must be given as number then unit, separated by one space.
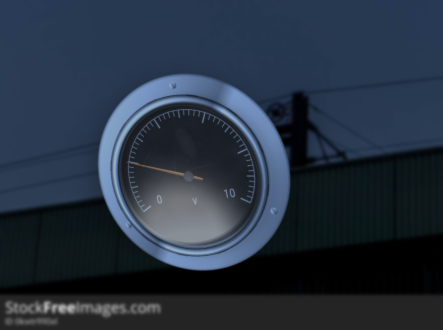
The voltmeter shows 2 V
